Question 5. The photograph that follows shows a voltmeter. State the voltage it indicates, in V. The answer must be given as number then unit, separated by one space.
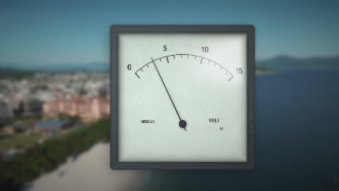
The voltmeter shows 3 V
